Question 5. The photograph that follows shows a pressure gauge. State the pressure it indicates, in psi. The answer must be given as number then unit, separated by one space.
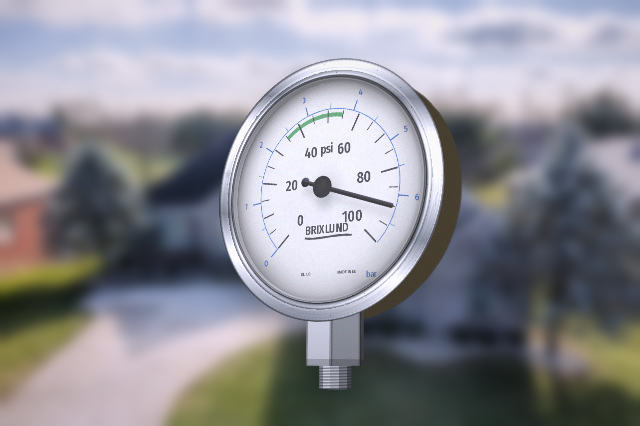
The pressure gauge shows 90 psi
